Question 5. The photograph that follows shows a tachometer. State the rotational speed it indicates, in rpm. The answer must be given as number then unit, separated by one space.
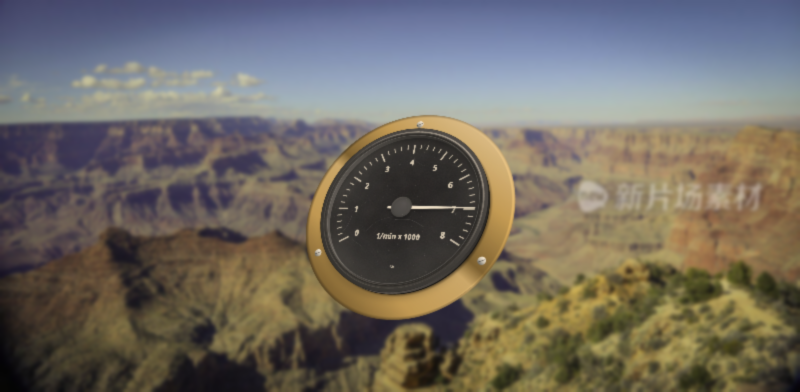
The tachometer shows 7000 rpm
